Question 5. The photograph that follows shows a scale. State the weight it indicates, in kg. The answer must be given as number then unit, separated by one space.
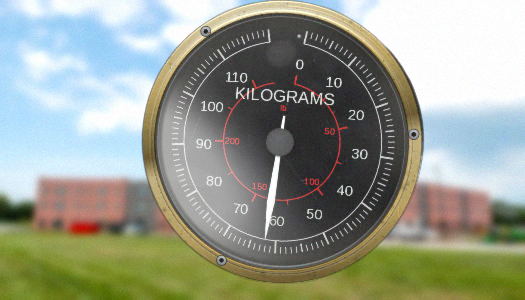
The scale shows 62 kg
